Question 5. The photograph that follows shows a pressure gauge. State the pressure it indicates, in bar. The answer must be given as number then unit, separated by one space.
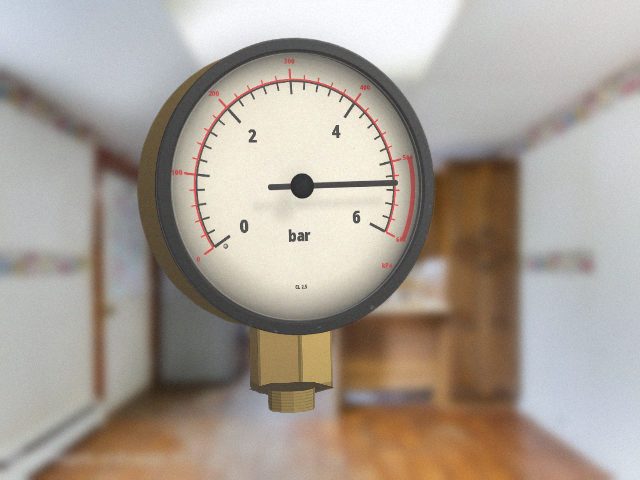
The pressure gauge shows 5.3 bar
